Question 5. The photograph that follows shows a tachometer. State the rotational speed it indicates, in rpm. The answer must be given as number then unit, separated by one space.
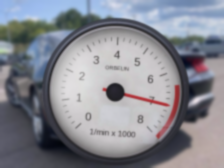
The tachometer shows 7000 rpm
